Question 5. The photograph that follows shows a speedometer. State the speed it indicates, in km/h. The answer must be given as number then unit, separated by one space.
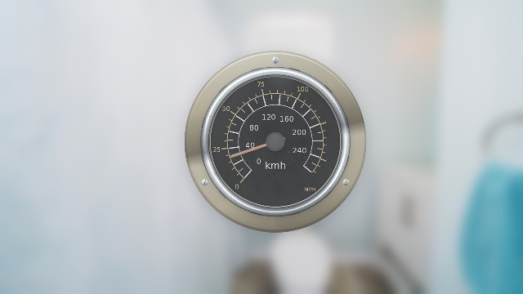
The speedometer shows 30 km/h
